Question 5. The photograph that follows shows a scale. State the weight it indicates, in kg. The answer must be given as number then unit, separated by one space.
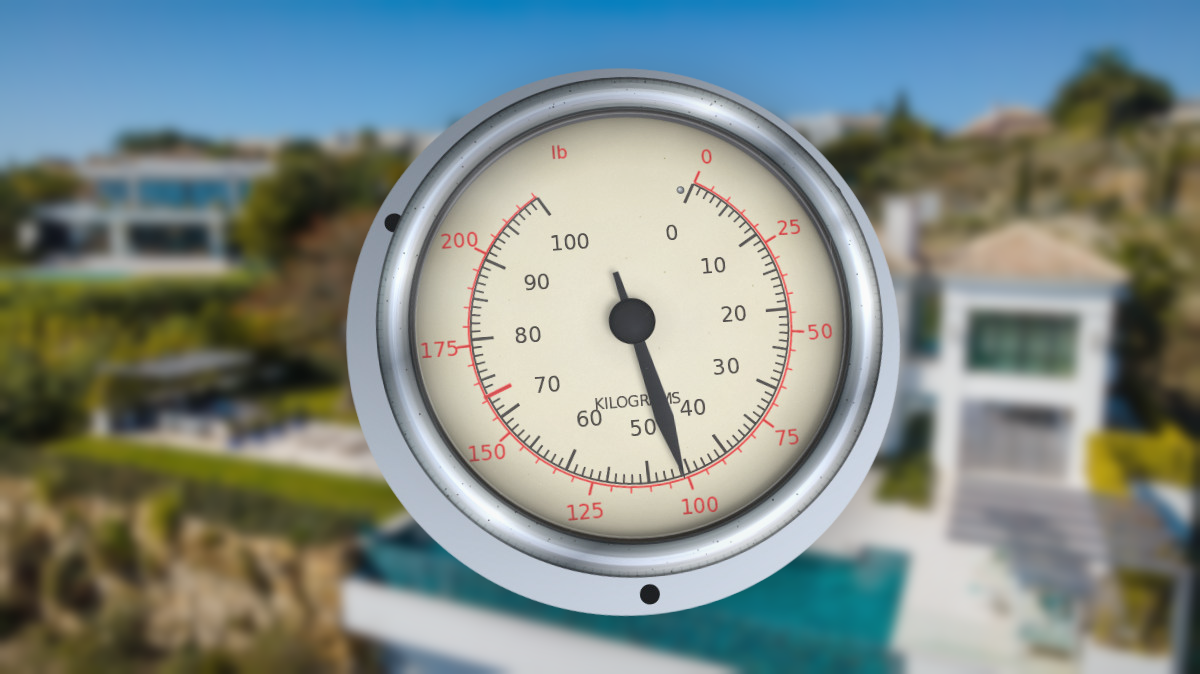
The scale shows 46 kg
